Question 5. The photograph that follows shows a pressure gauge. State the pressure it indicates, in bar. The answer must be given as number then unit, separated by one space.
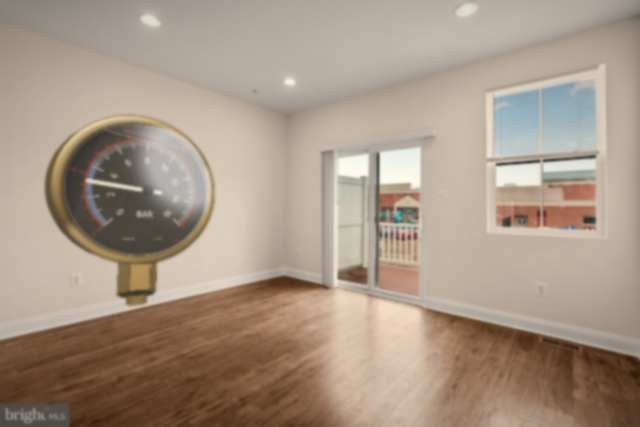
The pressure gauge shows 3 bar
